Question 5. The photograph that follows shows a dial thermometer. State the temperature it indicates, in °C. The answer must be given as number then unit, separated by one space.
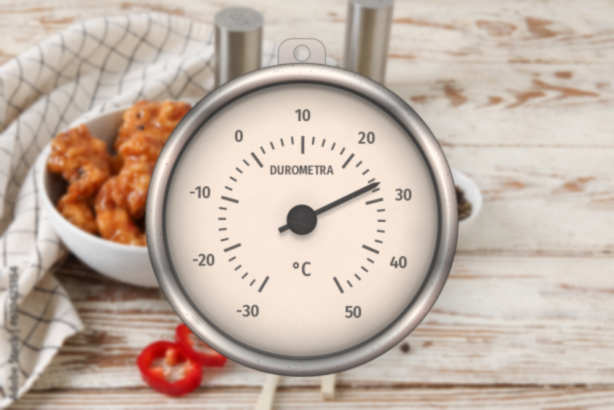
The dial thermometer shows 27 °C
